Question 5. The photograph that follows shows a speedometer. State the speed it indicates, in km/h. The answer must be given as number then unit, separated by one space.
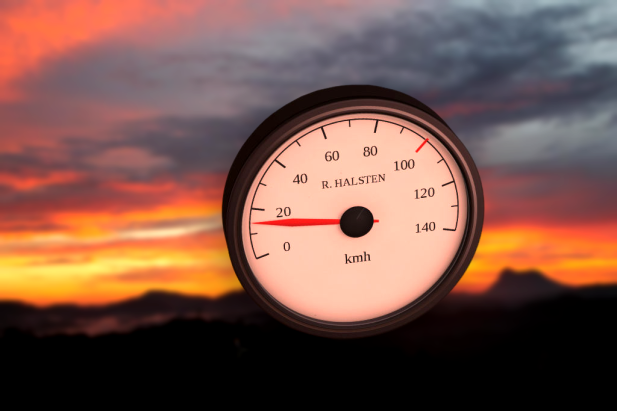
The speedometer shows 15 km/h
